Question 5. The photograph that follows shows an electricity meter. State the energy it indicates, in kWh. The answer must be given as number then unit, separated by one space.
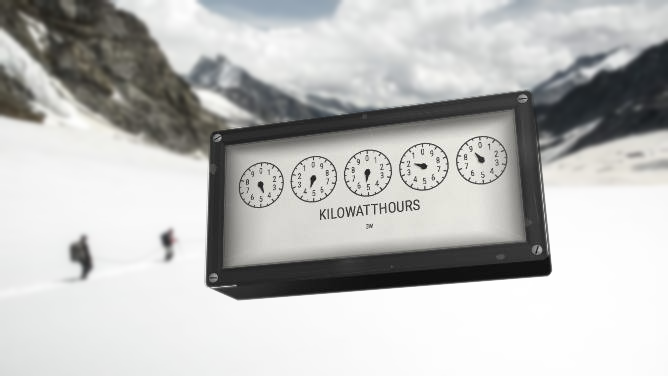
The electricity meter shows 44519 kWh
